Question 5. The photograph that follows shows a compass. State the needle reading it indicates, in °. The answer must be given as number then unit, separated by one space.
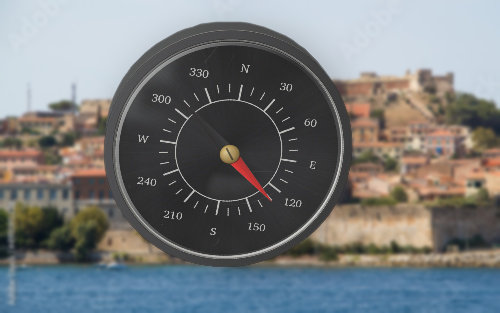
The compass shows 130 °
